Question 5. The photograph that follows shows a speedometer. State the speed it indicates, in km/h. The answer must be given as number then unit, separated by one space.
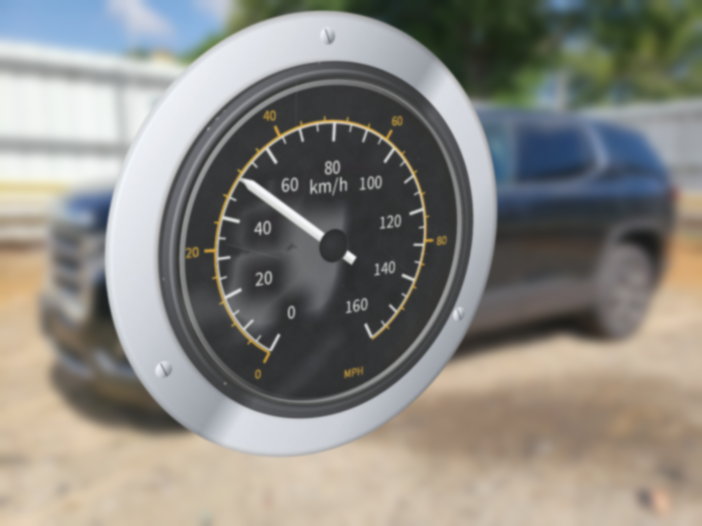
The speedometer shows 50 km/h
